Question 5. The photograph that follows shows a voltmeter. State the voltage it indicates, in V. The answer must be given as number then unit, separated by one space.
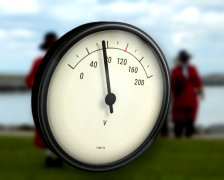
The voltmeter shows 70 V
